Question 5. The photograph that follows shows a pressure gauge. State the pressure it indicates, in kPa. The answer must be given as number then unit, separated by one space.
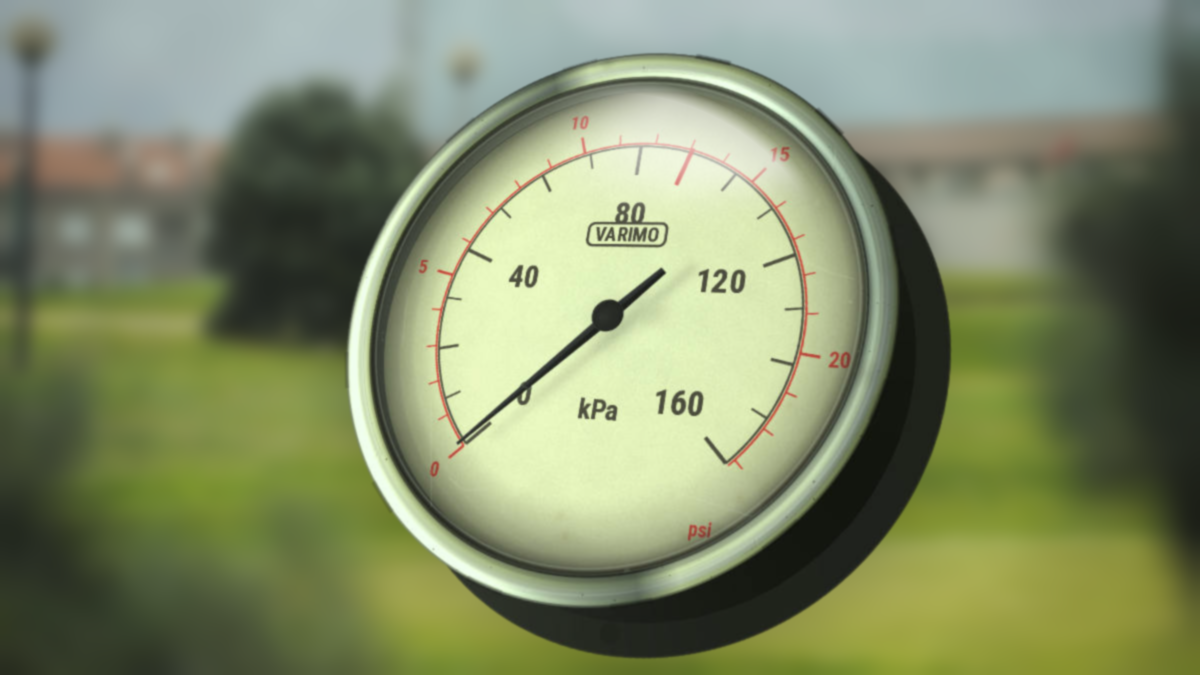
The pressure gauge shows 0 kPa
